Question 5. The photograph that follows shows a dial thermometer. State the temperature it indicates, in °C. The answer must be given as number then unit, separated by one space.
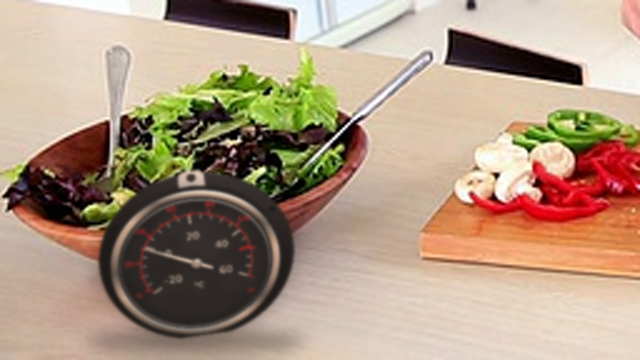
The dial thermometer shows 0 °C
